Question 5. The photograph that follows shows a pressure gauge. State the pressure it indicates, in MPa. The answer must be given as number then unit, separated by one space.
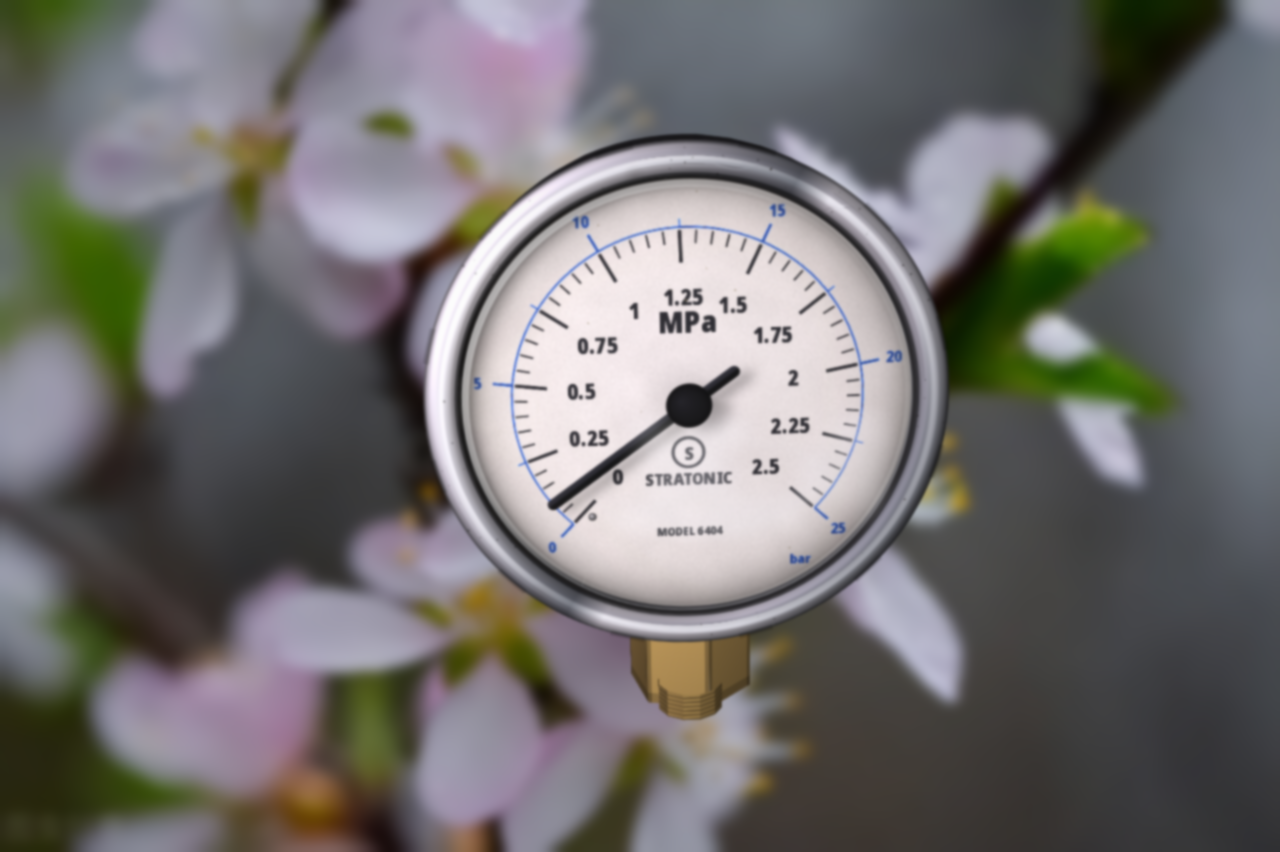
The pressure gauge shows 0.1 MPa
